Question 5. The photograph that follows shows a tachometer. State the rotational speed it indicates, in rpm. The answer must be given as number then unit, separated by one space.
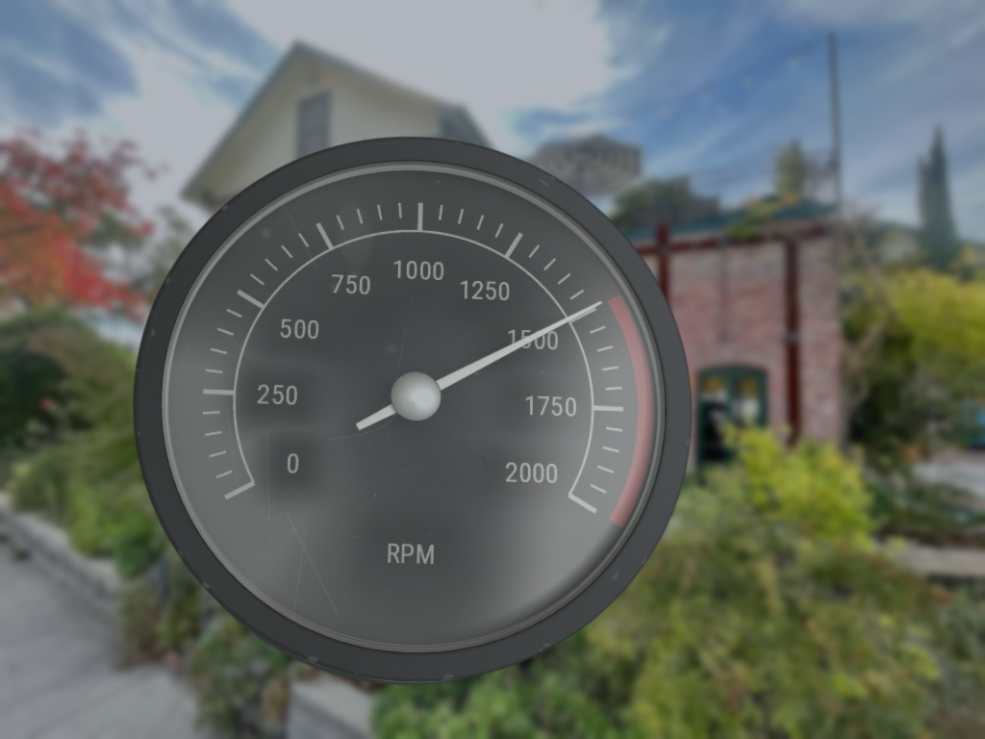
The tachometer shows 1500 rpm
